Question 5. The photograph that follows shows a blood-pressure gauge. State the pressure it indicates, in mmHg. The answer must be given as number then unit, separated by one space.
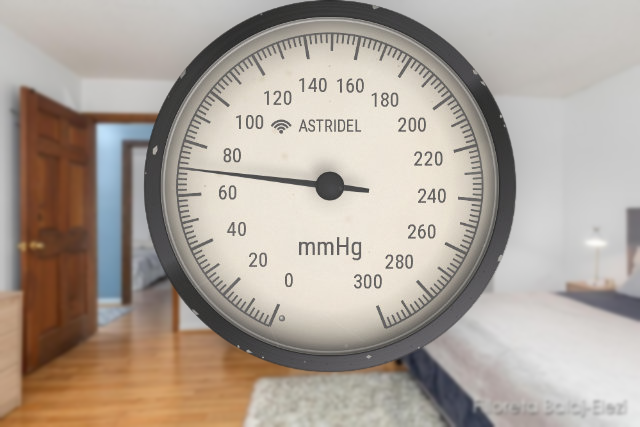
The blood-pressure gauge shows 70 mmHg
